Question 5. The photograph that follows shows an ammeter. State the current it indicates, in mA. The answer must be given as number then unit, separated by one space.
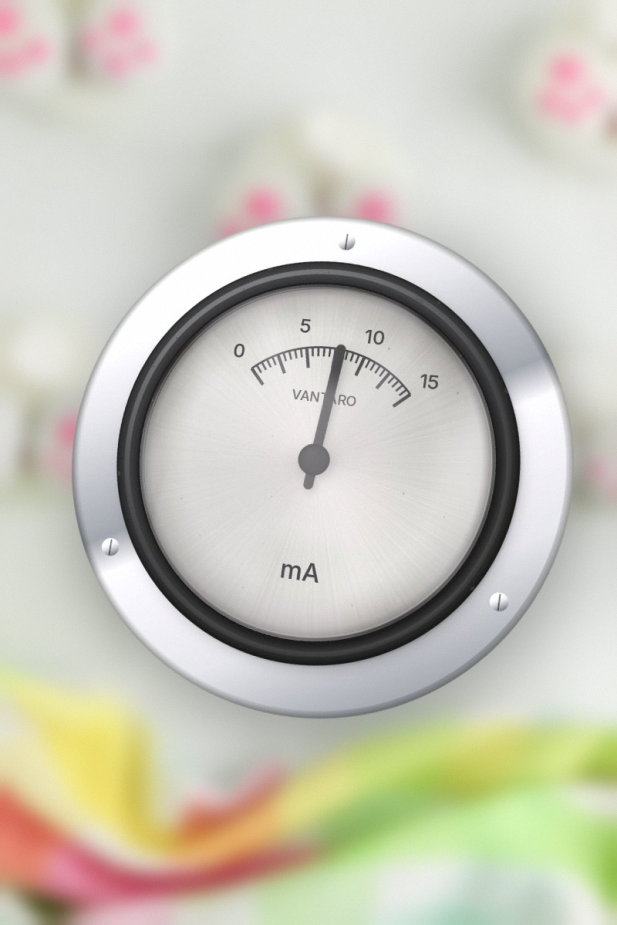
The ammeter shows 8 mA
